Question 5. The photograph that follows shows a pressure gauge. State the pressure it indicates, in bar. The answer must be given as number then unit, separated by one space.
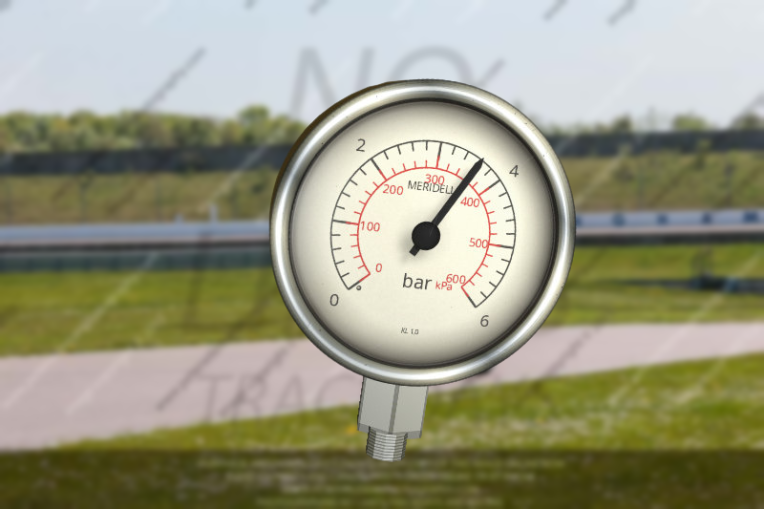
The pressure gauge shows 3.6 bar
